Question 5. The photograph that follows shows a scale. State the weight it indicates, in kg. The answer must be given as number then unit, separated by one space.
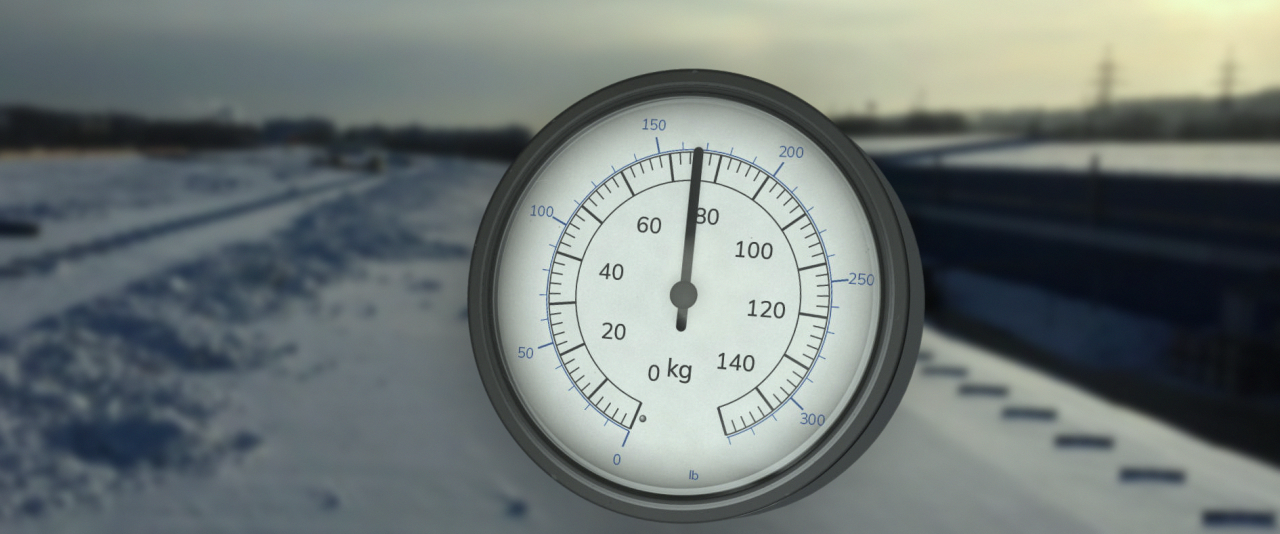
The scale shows 76 kg
